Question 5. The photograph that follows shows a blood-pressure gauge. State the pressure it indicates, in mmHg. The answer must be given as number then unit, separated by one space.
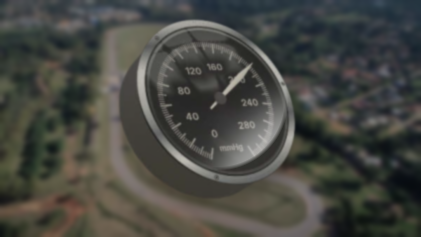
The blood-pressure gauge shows 200 mmHg
